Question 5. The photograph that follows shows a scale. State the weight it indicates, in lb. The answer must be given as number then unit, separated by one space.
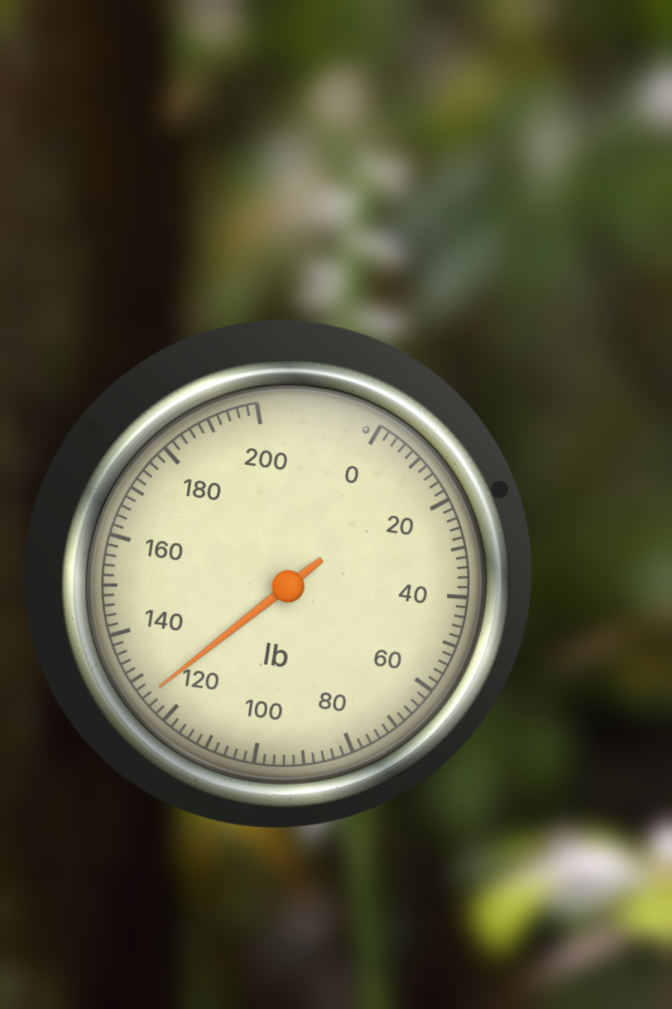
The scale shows 126 lb
